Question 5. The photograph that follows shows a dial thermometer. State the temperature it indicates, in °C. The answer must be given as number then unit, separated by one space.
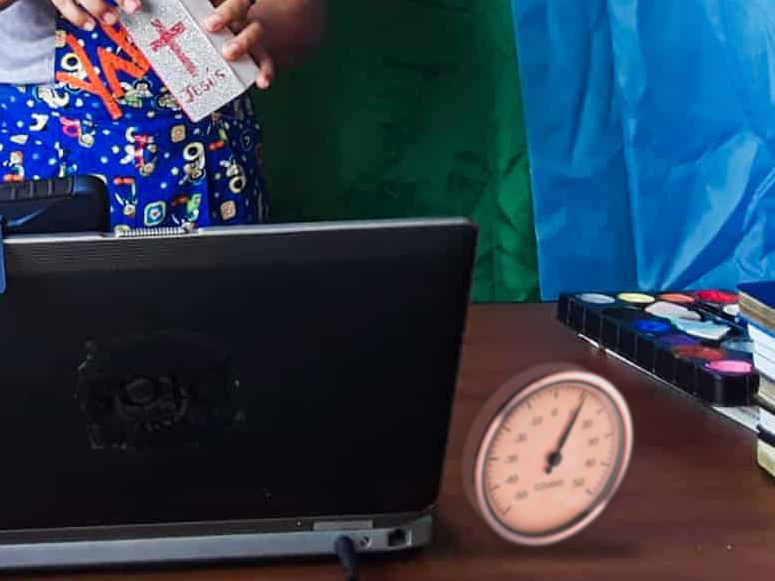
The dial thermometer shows 10 °C
